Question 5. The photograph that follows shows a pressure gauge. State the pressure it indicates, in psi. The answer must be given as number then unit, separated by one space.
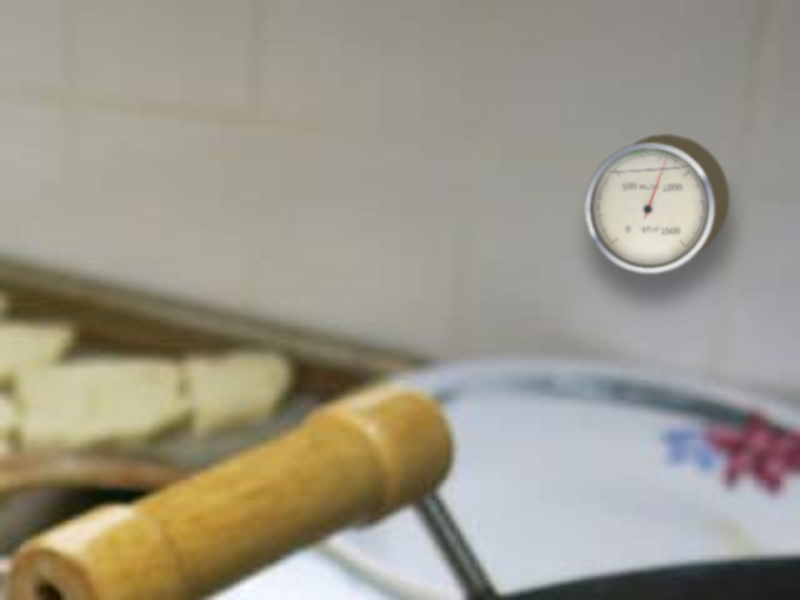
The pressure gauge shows 850 psi
